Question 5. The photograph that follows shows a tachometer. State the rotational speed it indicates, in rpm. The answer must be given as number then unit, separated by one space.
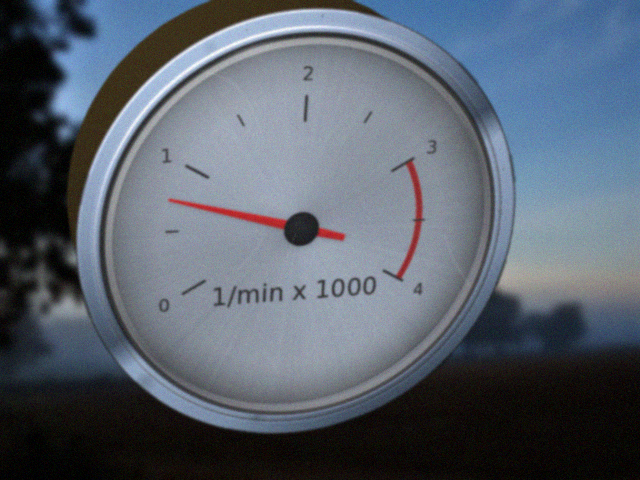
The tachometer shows 750 rpm
